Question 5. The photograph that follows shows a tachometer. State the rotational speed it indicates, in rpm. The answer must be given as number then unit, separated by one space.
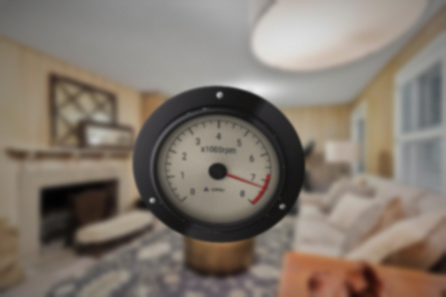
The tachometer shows 7250 rpm
